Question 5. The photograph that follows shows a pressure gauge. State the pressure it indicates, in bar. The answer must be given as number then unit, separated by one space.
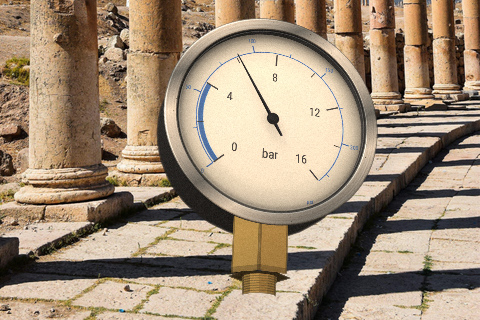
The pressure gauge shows 6 bar
